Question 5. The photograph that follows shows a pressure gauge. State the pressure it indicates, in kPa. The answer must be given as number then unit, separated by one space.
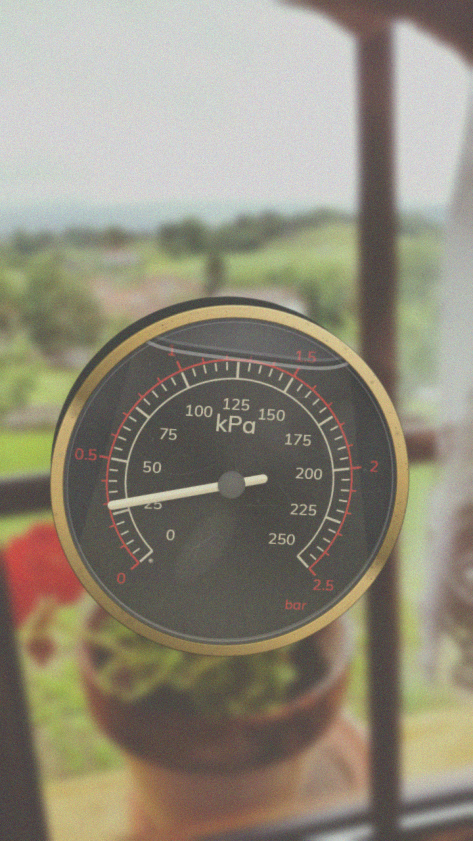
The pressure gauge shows 30 kPa
